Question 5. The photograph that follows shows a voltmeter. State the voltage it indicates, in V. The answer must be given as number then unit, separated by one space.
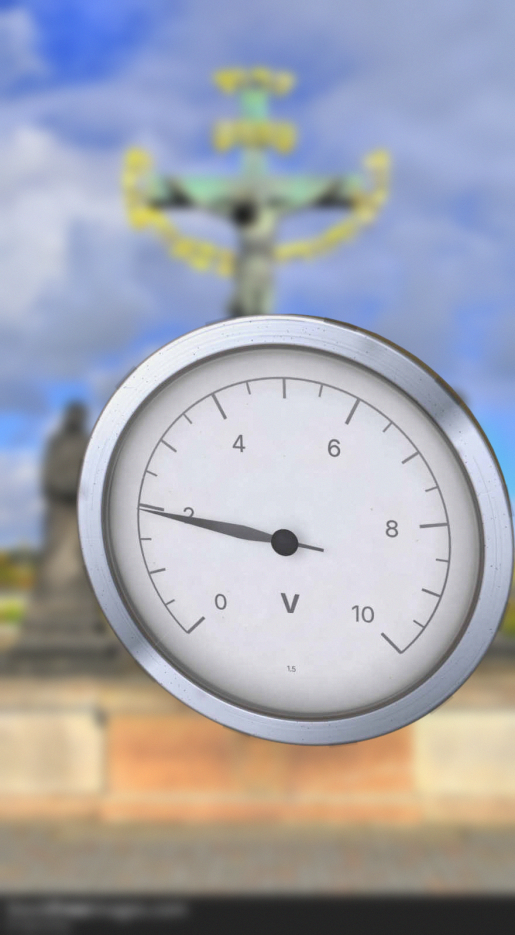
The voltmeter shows 2 V
